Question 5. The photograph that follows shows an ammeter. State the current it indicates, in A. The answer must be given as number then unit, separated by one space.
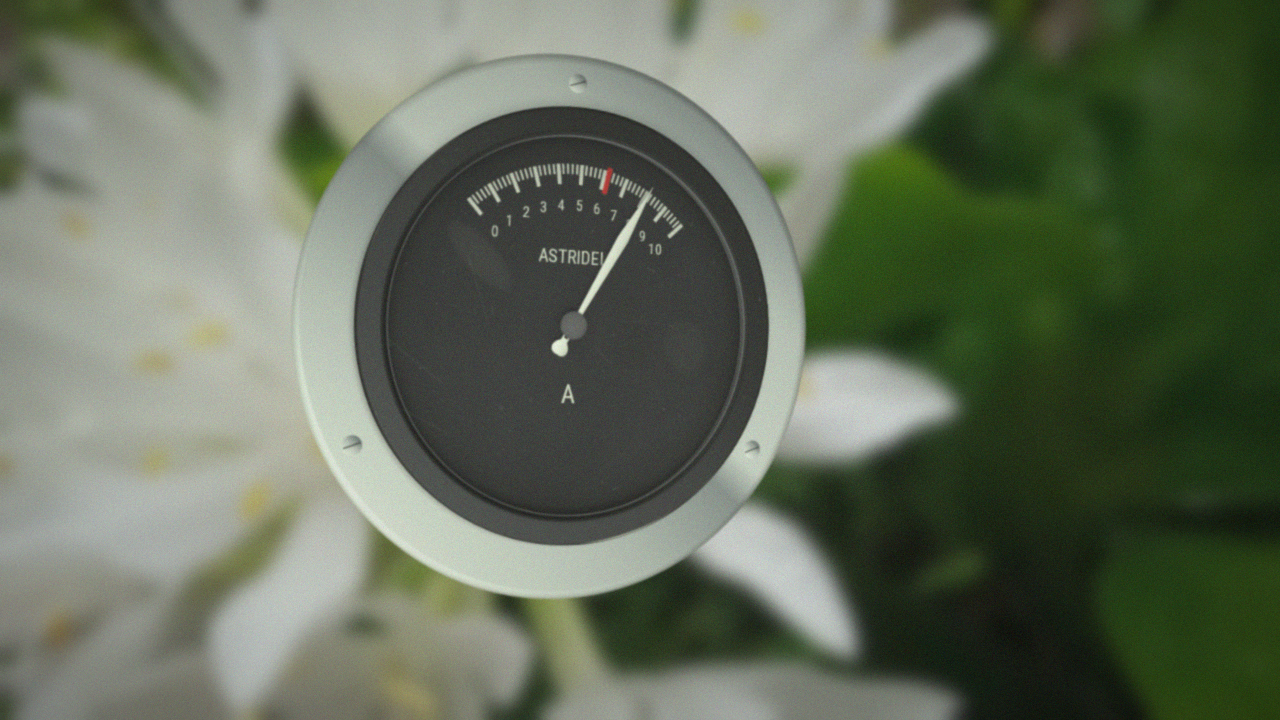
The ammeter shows 8 A
